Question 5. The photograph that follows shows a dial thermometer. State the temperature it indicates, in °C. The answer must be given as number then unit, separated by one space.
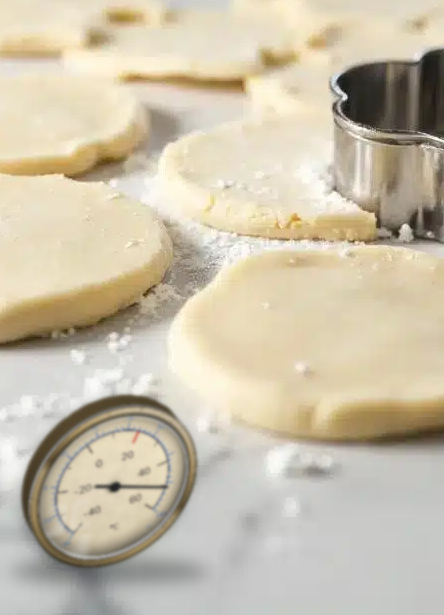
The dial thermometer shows 50 °C
